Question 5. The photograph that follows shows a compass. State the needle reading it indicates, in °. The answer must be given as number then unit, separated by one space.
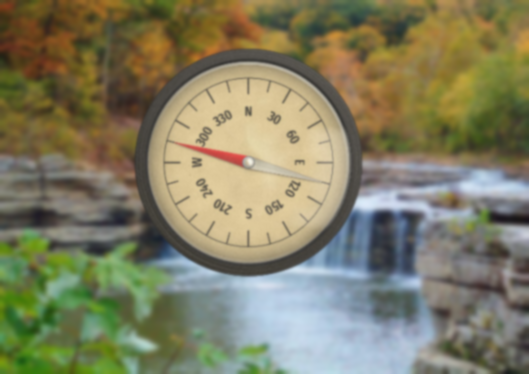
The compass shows 285 °
